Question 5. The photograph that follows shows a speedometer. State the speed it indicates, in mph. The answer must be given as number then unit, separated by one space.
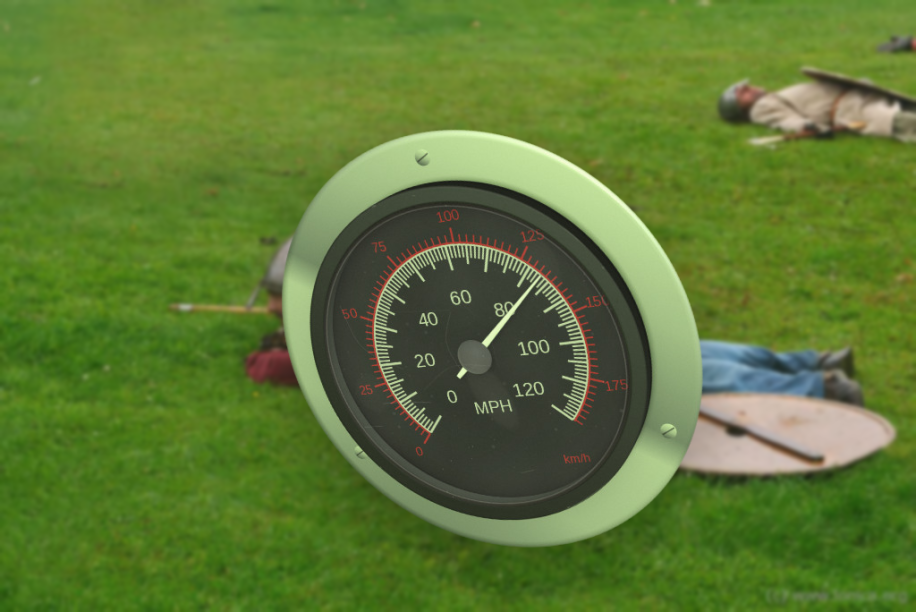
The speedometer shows 83 mph
